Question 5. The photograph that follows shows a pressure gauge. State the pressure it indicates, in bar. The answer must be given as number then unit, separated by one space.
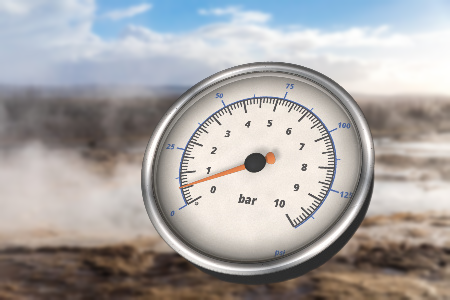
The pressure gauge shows 0.5 bar
